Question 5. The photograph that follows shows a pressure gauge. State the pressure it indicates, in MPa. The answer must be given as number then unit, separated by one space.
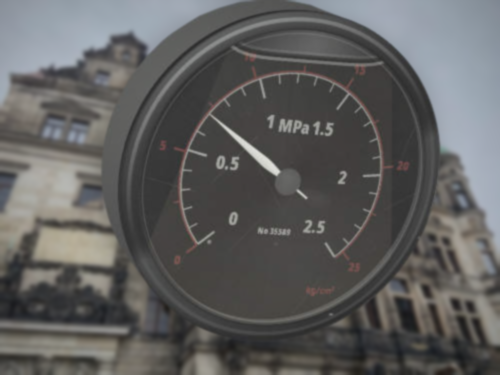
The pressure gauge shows 0.7 MPa
